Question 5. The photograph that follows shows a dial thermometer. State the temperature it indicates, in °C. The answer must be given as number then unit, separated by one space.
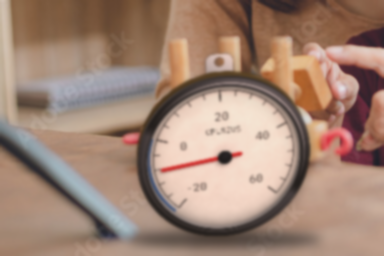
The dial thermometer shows -8 °C
